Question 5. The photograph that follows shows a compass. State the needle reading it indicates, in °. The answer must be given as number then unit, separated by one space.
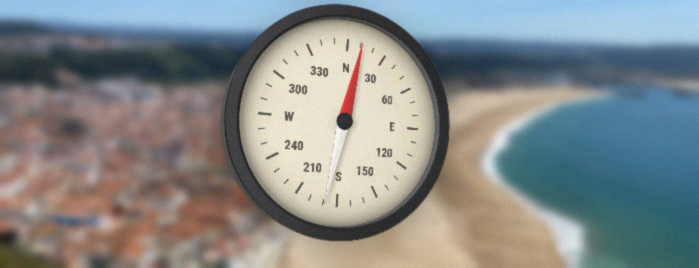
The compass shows 10 °
